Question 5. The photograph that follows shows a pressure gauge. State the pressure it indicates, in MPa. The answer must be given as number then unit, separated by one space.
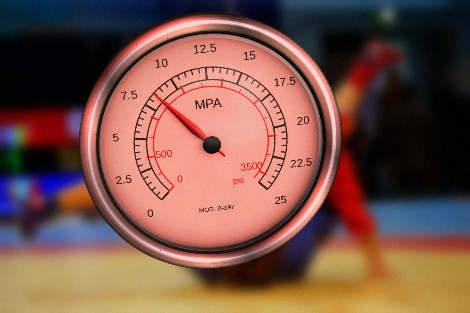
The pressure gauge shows 8.5 MPa
